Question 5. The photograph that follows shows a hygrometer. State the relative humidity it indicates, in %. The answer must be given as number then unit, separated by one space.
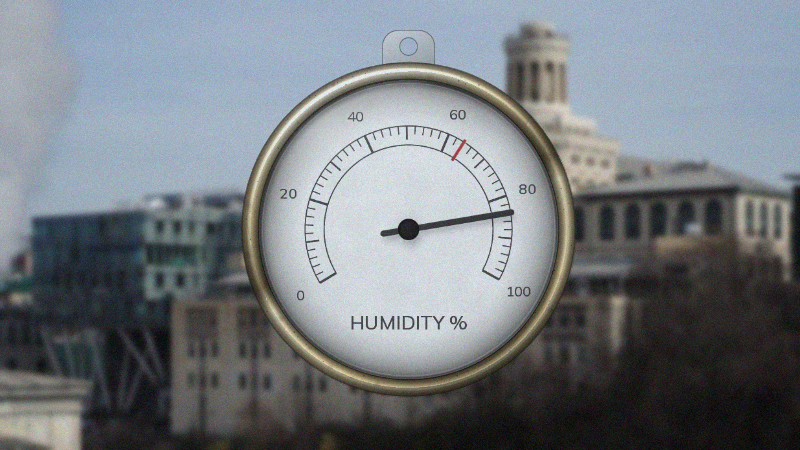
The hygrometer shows 84 %
